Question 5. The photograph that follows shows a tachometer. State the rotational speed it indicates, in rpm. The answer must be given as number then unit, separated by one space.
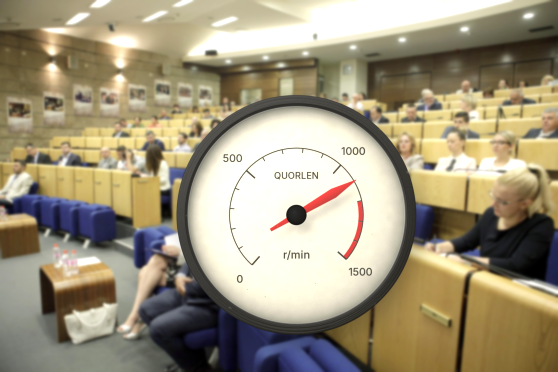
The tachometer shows 1100 rpm
